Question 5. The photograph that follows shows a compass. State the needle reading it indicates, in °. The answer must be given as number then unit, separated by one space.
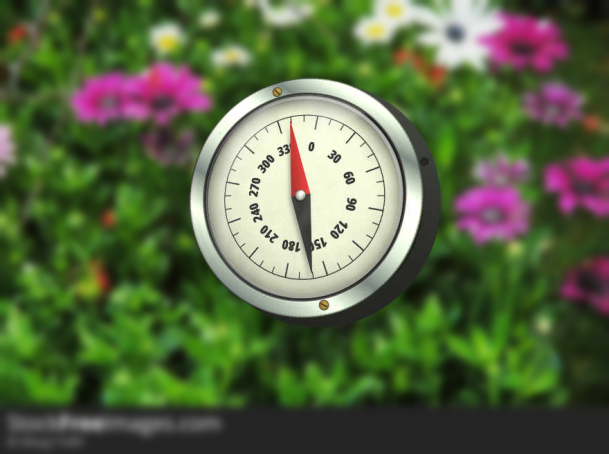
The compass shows 340 °
